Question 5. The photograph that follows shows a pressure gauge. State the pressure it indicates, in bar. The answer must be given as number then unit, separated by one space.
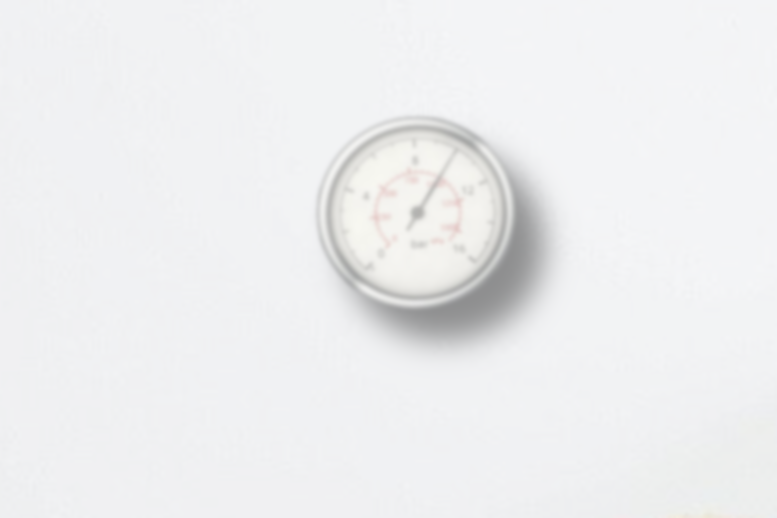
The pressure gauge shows 10 bar
